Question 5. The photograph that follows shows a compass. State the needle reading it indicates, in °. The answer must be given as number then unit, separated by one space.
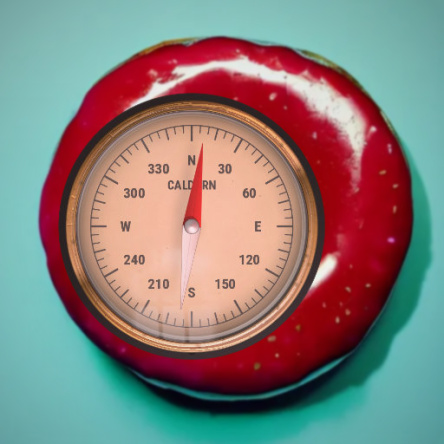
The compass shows 7.5 °
